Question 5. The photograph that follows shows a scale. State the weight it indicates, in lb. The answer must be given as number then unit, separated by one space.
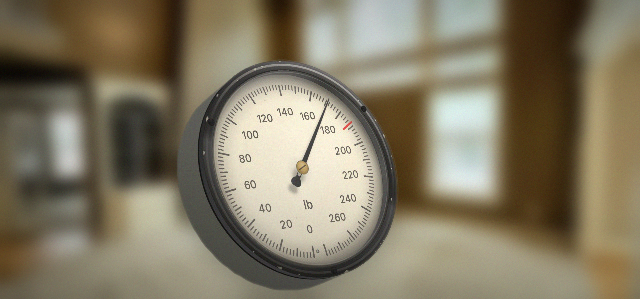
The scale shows 170 lb
